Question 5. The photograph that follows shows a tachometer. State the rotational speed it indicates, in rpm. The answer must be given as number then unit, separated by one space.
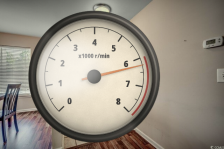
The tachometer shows 6250 rpm
